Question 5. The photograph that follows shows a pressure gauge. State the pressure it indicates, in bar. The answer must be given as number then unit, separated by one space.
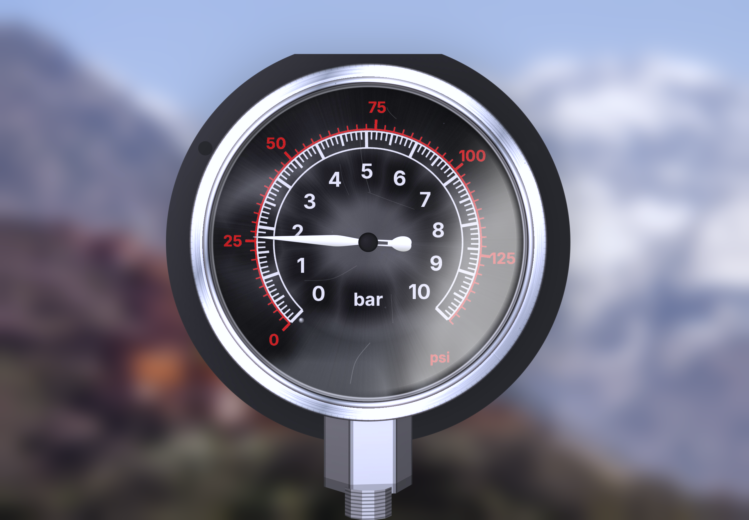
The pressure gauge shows 1.8 bar
